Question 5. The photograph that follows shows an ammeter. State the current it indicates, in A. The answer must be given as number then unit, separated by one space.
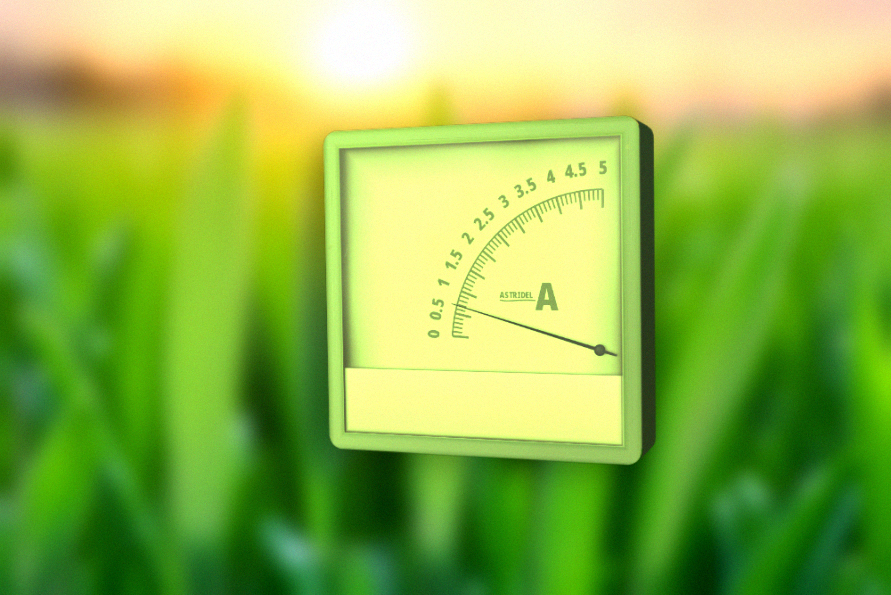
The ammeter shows 0.7 A
